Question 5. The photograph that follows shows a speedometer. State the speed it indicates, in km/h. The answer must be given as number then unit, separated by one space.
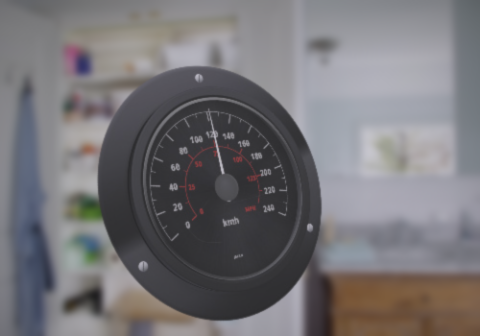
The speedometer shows 120 km/h
